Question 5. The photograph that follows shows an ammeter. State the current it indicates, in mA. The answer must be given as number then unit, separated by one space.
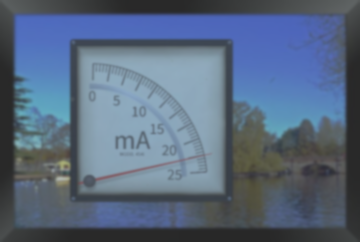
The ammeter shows 22.5 mA
